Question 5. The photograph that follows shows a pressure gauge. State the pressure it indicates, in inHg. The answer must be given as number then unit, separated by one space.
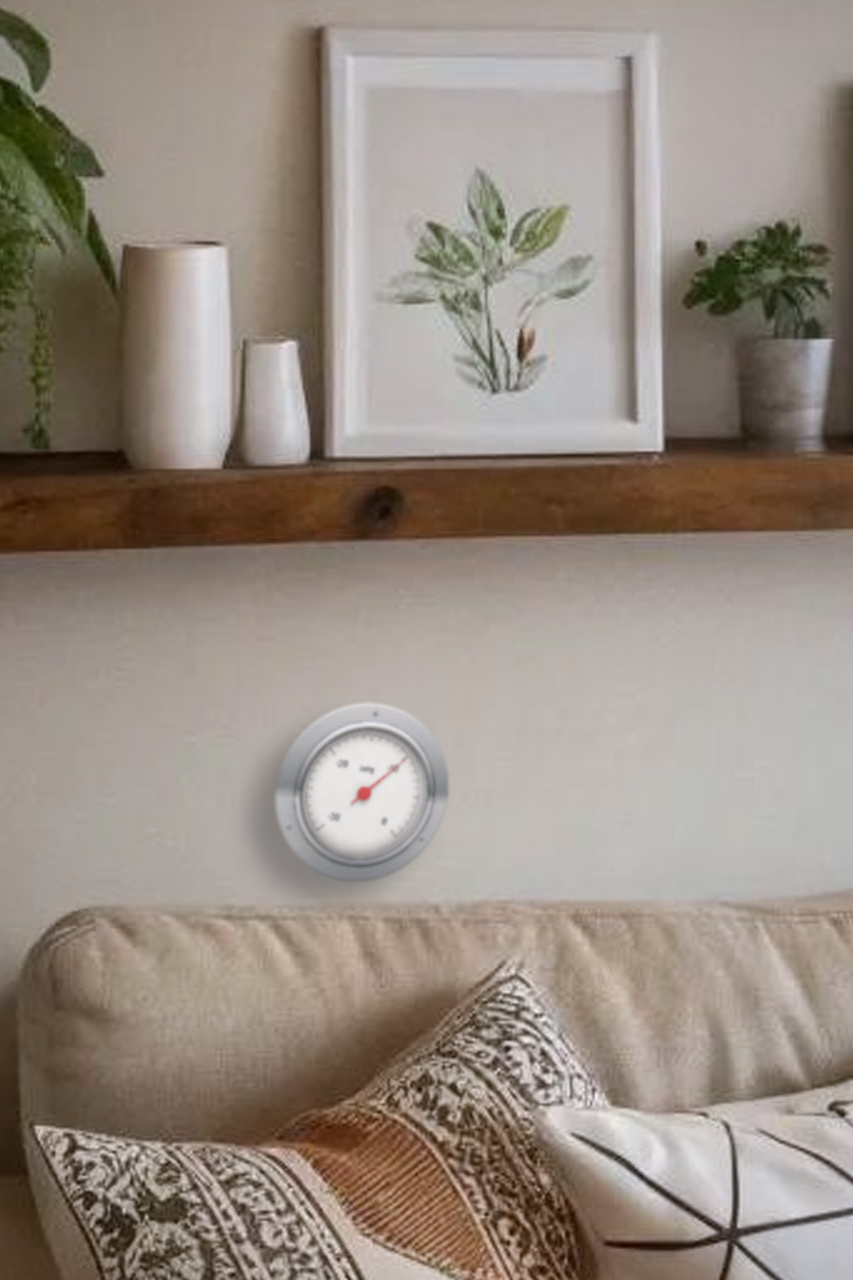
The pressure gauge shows -10 inHg
